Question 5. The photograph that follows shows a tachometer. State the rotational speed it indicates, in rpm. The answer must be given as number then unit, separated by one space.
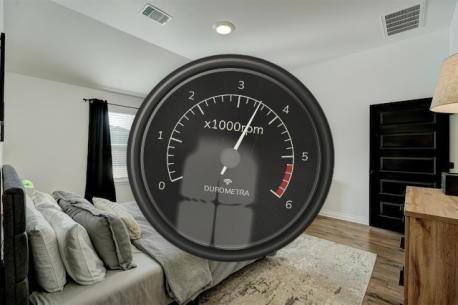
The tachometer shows 3500 rpm
